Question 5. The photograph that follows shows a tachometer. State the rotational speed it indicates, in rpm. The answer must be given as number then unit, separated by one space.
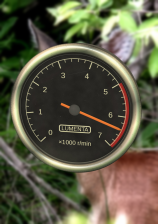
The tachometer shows 6400 rpm
